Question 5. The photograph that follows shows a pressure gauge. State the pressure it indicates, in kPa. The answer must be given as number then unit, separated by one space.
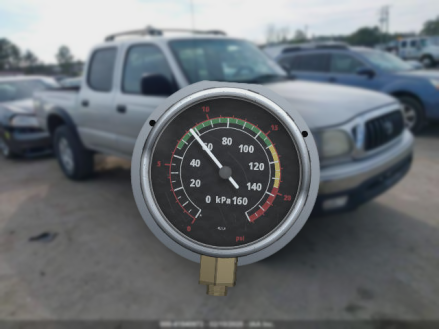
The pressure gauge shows 57.5 kPa
